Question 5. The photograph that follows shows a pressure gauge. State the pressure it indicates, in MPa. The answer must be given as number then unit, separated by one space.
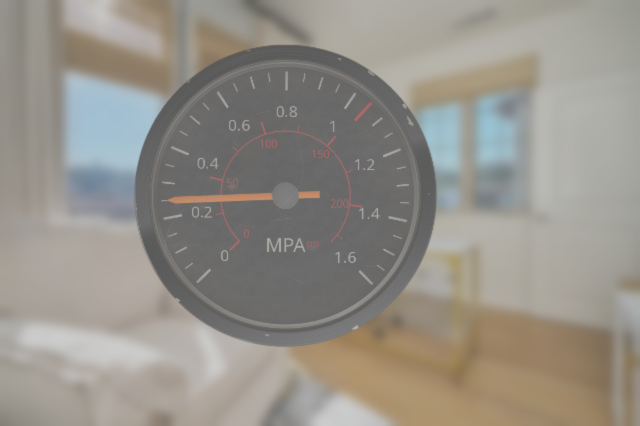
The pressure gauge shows 0.25 MPa
